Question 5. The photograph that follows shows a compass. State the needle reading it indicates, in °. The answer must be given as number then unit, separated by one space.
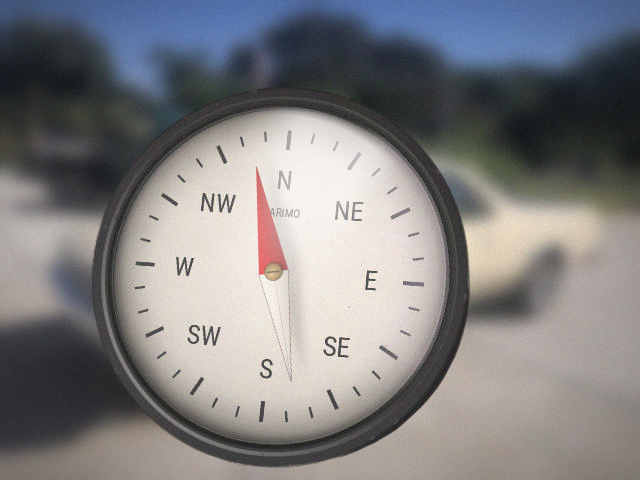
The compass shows 345 °
